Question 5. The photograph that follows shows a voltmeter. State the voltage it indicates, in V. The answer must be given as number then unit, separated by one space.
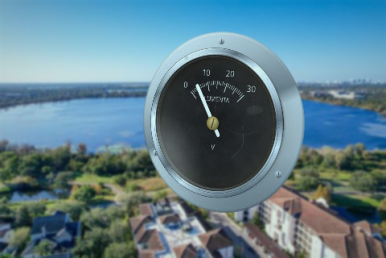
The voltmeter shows 5 V
